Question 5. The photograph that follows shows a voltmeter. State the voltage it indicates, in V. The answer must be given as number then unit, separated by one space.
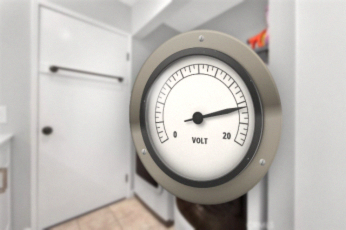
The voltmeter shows 16.5 V
